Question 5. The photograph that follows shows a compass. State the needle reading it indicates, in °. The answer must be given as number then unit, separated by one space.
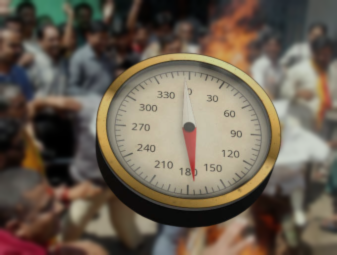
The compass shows 175 °
